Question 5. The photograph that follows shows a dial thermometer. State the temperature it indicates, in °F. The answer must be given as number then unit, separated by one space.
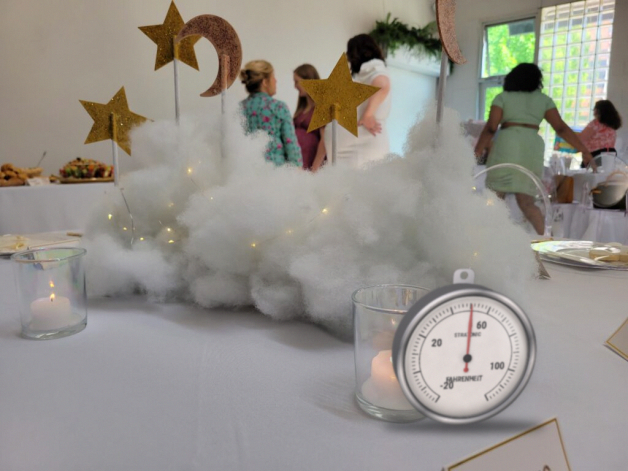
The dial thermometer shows 50 °F
